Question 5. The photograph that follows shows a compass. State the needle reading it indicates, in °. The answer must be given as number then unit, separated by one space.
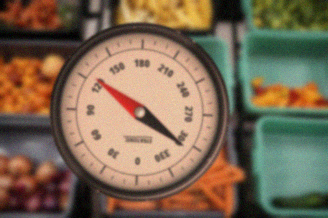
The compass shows 125 °
